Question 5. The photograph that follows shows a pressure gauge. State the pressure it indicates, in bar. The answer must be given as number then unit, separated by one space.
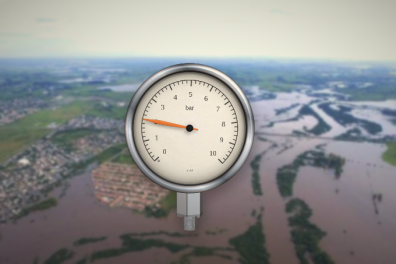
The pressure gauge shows 2 bar
